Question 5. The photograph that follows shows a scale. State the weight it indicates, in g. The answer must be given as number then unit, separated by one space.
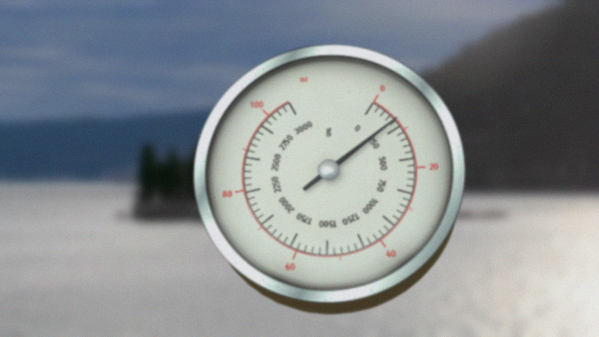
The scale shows 200 g
